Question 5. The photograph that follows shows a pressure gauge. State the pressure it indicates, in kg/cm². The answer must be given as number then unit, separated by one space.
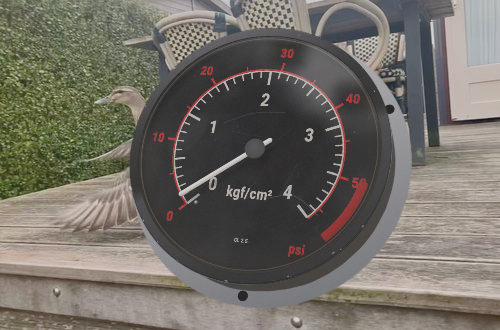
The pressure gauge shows 0.1 kg/cm²
